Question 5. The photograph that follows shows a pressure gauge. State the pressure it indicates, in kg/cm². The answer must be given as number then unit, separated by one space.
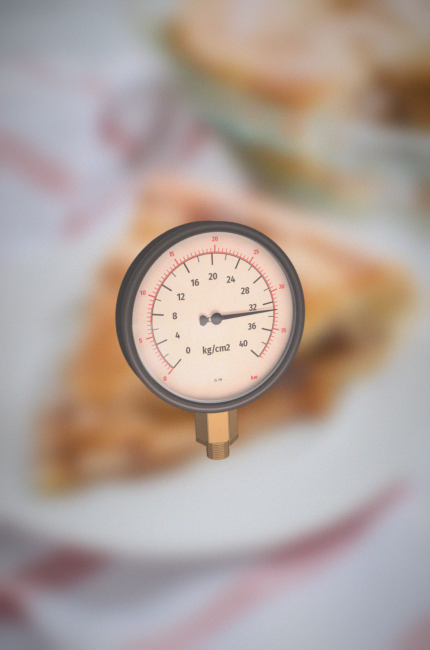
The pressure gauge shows 33 kg/cm²
